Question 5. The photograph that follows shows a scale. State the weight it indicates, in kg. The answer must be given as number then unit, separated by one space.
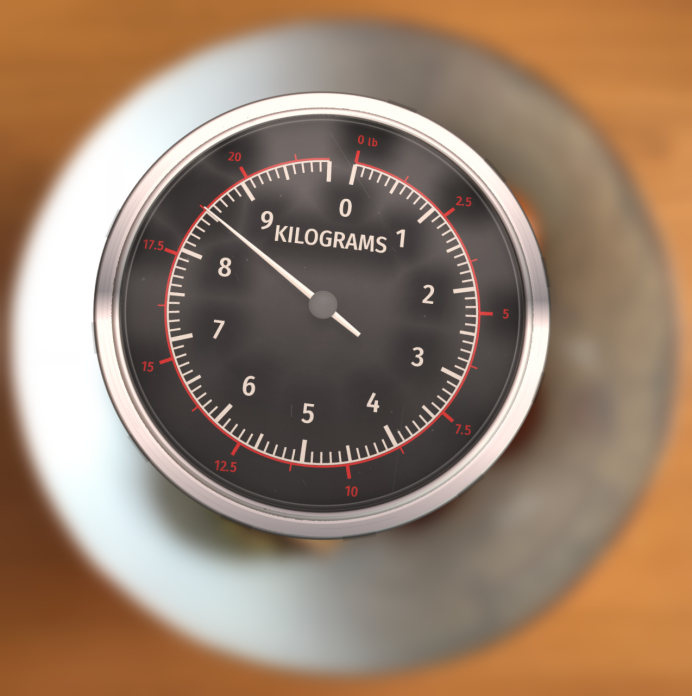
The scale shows 8.5 kg
